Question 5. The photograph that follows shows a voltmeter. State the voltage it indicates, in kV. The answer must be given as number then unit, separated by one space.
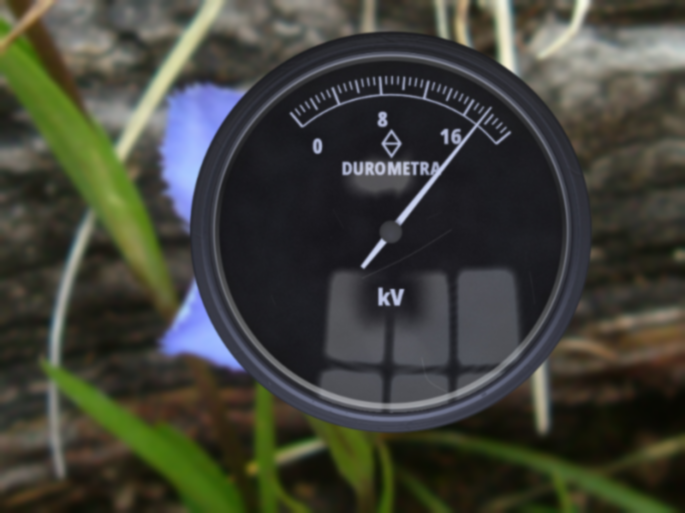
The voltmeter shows 17.5 kV
